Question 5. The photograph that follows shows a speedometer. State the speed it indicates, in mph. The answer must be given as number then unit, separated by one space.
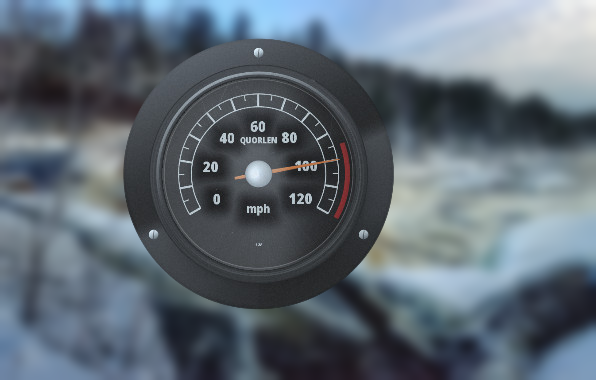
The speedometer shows 100 mph
